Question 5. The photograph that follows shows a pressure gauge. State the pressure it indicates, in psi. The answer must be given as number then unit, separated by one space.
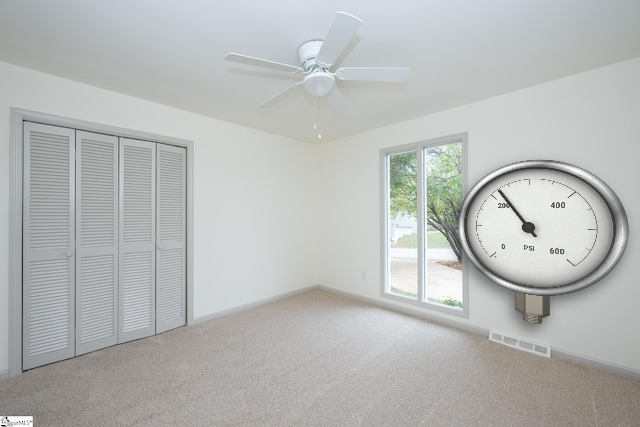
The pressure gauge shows 225 psi
